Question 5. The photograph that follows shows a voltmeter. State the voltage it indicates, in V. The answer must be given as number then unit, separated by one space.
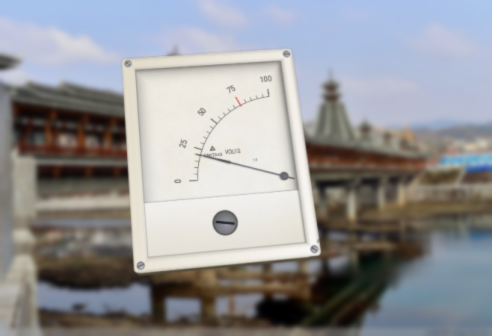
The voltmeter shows 20 V
